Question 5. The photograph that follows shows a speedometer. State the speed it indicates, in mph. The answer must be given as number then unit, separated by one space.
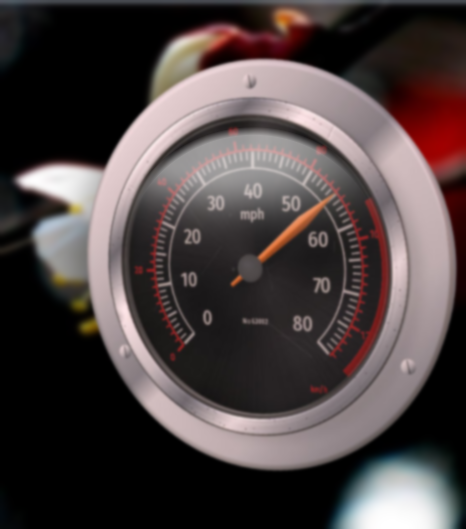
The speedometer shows 55 mph
